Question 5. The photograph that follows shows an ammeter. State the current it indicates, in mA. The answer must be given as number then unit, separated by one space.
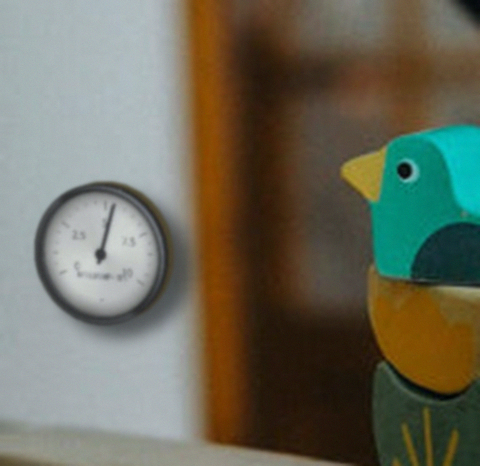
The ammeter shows 5.5 mA
